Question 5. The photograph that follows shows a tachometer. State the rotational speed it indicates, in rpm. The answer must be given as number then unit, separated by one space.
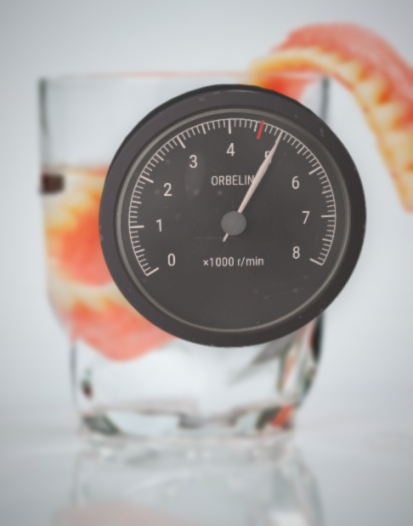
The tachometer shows 5000 rpm
